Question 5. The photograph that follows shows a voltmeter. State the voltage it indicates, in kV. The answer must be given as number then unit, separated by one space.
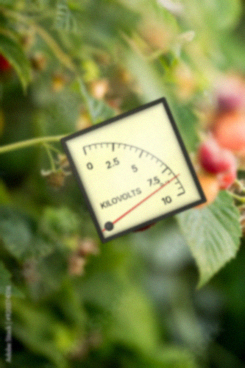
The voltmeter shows 8.5 kV
